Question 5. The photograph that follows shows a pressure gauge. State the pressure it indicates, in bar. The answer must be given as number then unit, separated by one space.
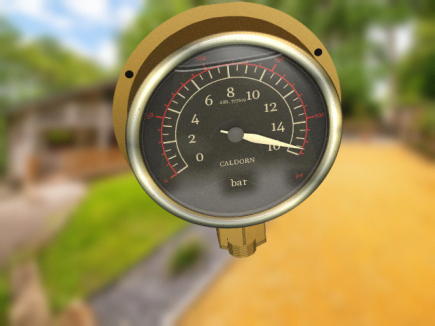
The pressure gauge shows 15.5 bar
